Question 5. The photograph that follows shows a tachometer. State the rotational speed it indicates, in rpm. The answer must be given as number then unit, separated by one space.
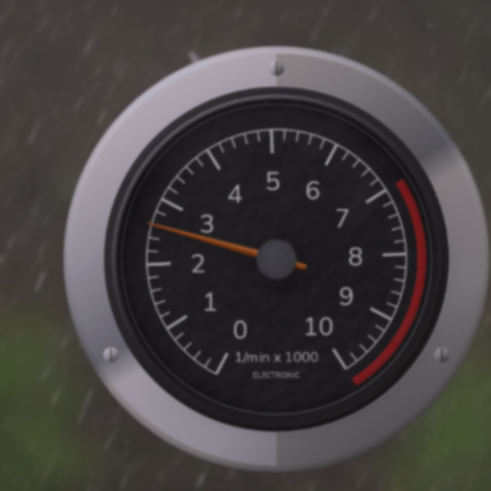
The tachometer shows 2600 rpm
